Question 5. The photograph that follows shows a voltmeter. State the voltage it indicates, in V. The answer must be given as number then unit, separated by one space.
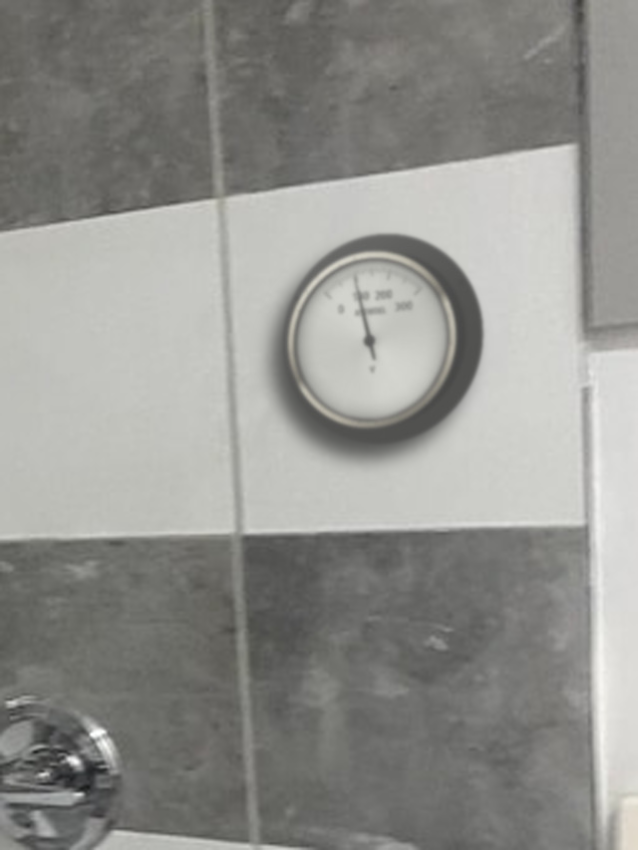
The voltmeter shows 100 V
